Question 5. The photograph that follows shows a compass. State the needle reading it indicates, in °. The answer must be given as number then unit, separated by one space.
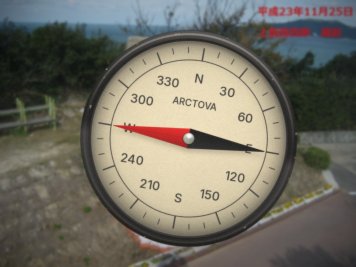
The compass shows 270 °
